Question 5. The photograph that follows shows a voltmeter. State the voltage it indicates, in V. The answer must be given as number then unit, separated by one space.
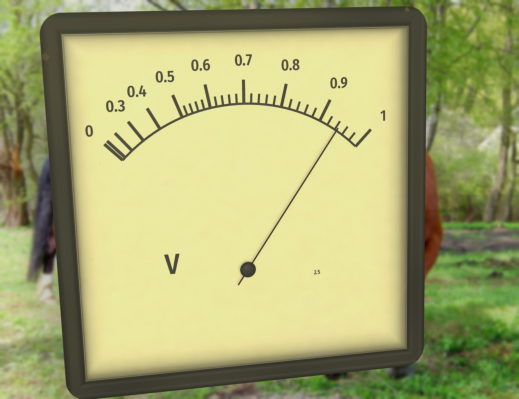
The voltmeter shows 0.94 V
